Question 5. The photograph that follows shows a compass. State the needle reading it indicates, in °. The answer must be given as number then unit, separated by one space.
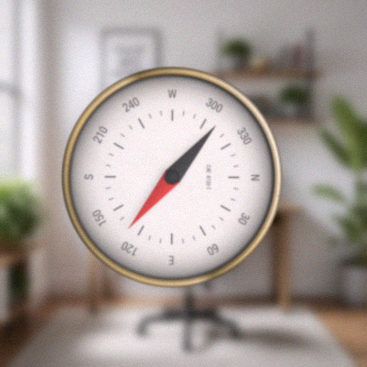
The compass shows 130 °
